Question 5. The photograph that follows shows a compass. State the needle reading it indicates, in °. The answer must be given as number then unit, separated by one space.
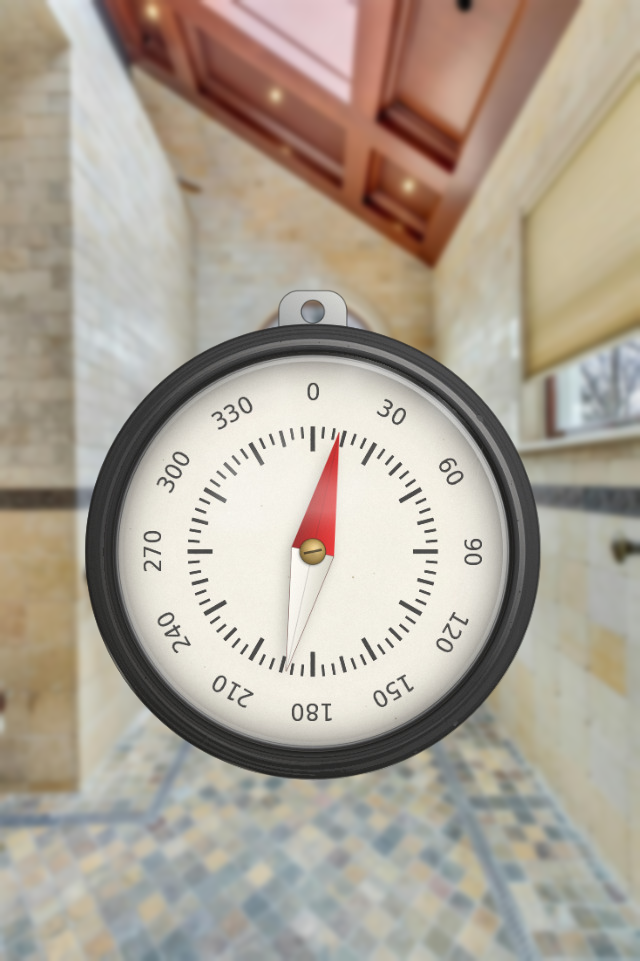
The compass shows 12.5 °
